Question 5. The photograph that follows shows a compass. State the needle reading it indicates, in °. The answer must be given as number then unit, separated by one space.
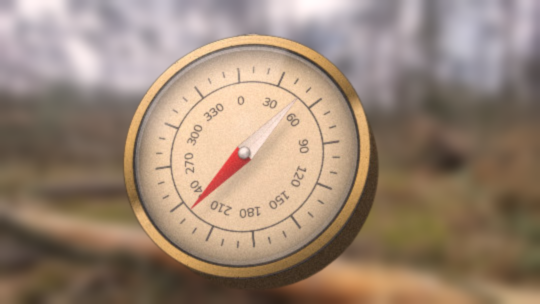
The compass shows 230 °
